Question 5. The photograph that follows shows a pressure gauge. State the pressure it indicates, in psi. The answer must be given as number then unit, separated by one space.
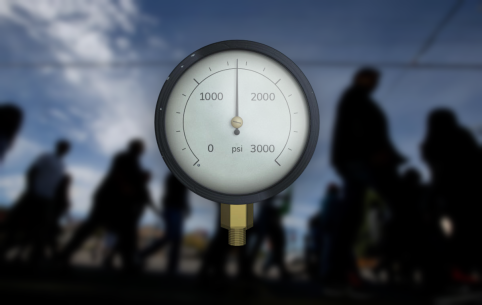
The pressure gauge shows 1500 psi
